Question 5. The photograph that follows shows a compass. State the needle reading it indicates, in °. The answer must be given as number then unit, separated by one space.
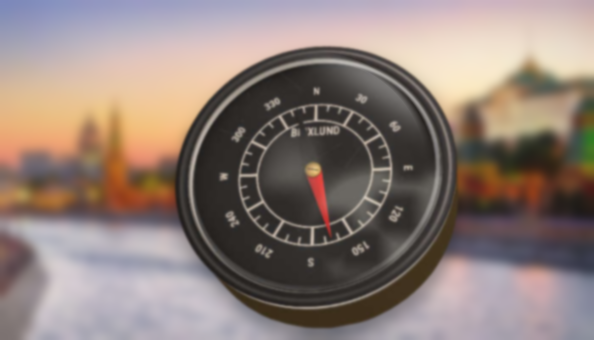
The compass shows 165 °
